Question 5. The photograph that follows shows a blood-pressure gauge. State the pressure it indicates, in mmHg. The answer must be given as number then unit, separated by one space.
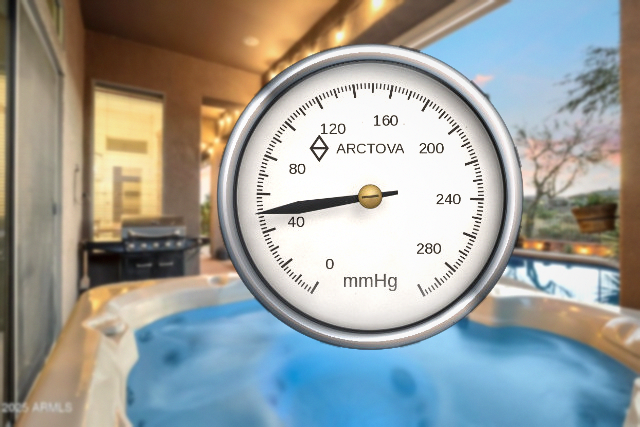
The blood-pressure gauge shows 50 mmHg
